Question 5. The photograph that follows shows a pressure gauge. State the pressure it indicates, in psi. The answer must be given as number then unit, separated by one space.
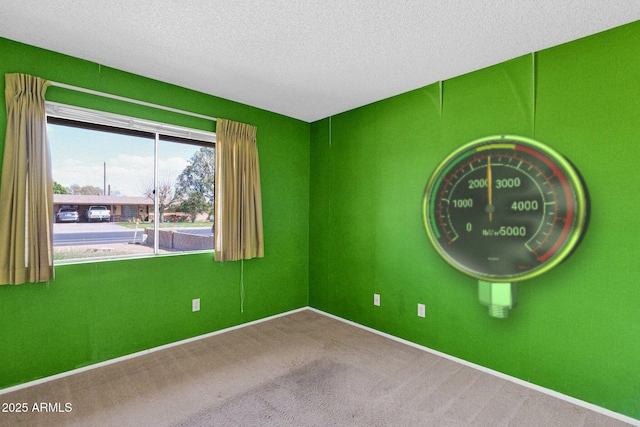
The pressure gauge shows 2400 psi
